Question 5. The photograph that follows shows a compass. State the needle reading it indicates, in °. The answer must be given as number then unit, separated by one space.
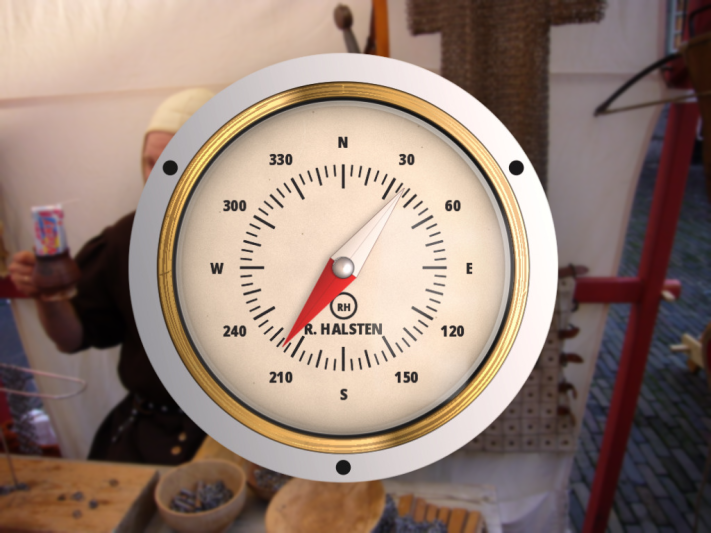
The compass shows 217.5 °
